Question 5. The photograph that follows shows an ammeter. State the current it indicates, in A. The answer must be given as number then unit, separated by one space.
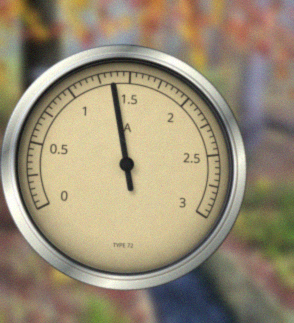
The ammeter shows 1.35 A
